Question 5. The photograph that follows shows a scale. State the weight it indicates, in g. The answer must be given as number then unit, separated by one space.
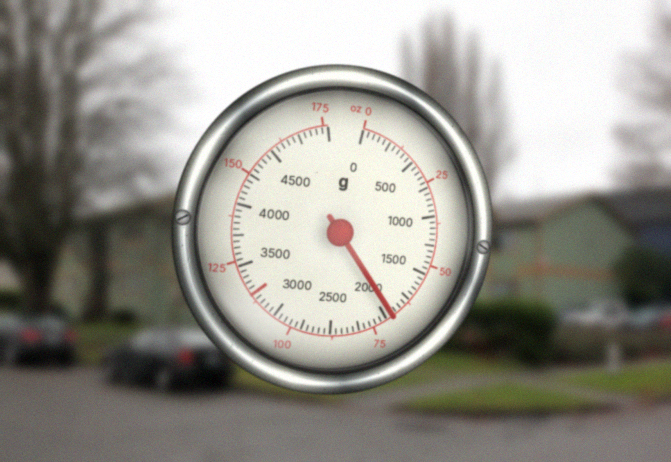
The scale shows 1950 g
